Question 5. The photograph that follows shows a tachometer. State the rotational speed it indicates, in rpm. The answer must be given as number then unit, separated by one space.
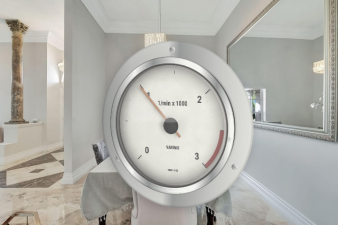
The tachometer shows 1000 rpm
